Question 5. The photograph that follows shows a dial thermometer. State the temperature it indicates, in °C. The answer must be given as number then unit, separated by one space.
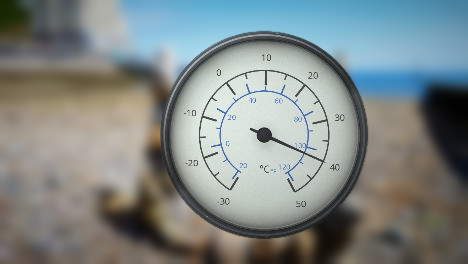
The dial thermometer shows 40 °C
